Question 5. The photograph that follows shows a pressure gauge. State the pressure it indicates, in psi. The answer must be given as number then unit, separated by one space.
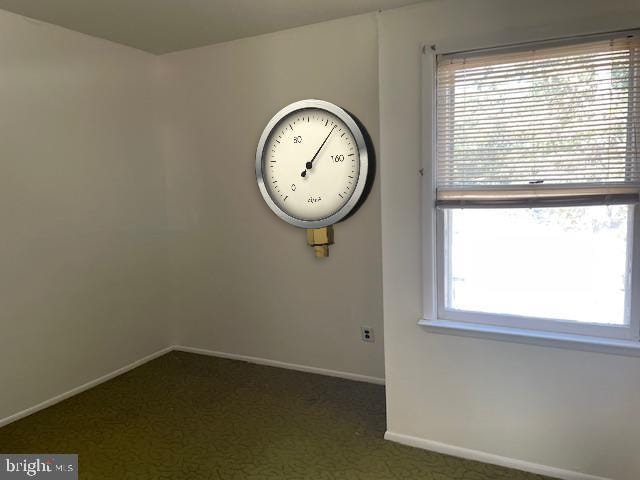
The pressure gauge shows 130 psi
